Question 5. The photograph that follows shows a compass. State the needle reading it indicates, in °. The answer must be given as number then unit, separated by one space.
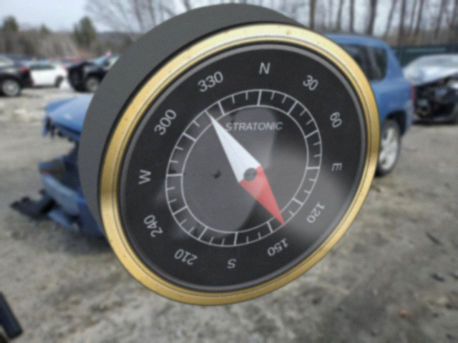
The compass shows 140 °
